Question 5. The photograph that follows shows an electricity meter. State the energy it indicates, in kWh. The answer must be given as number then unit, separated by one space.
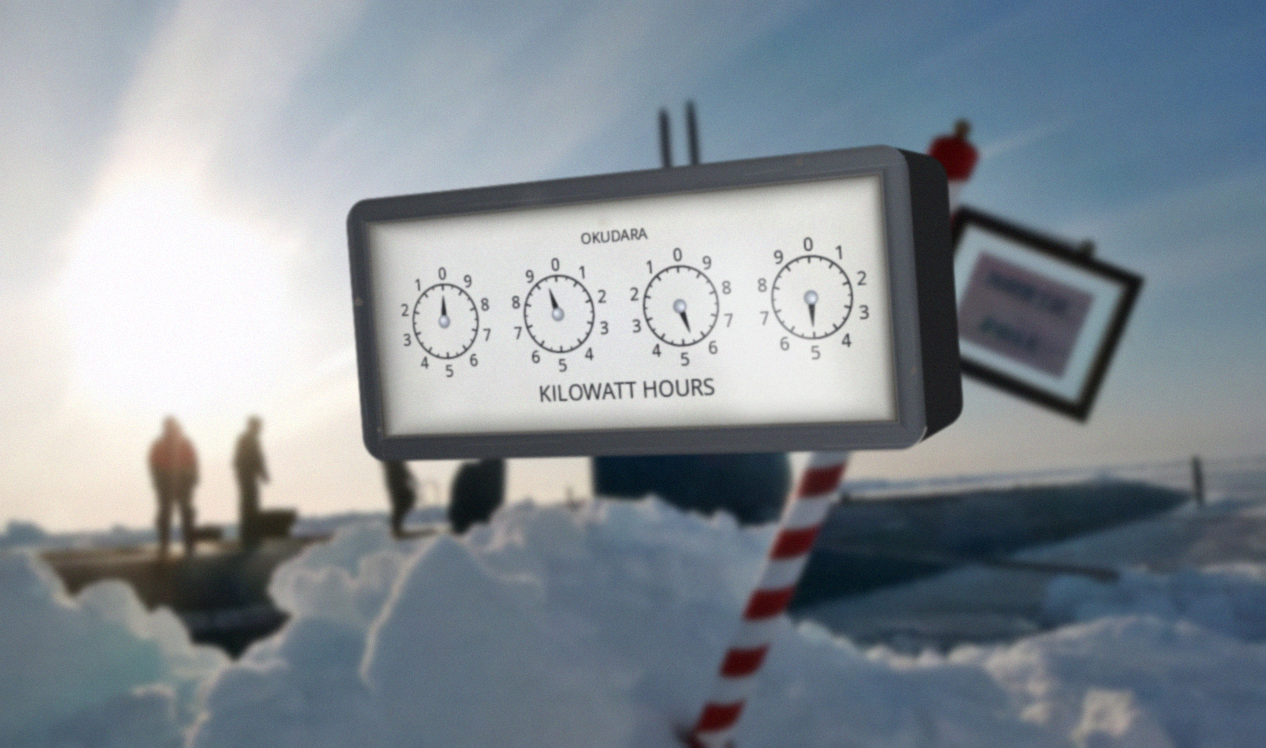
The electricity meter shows 9955 kWh
